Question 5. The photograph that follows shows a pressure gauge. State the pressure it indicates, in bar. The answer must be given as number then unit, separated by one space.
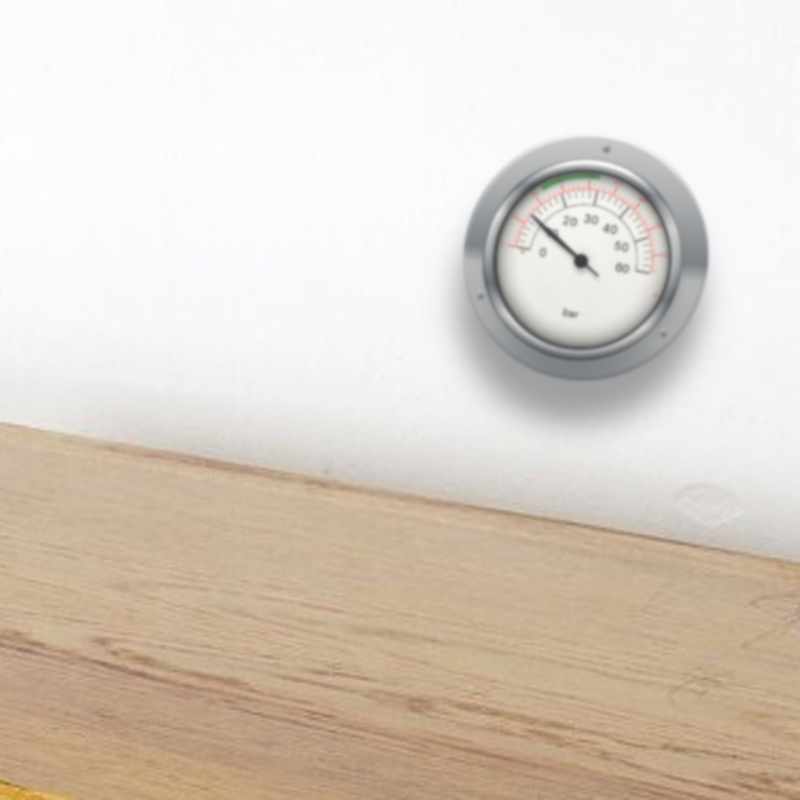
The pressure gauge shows 10 bar
